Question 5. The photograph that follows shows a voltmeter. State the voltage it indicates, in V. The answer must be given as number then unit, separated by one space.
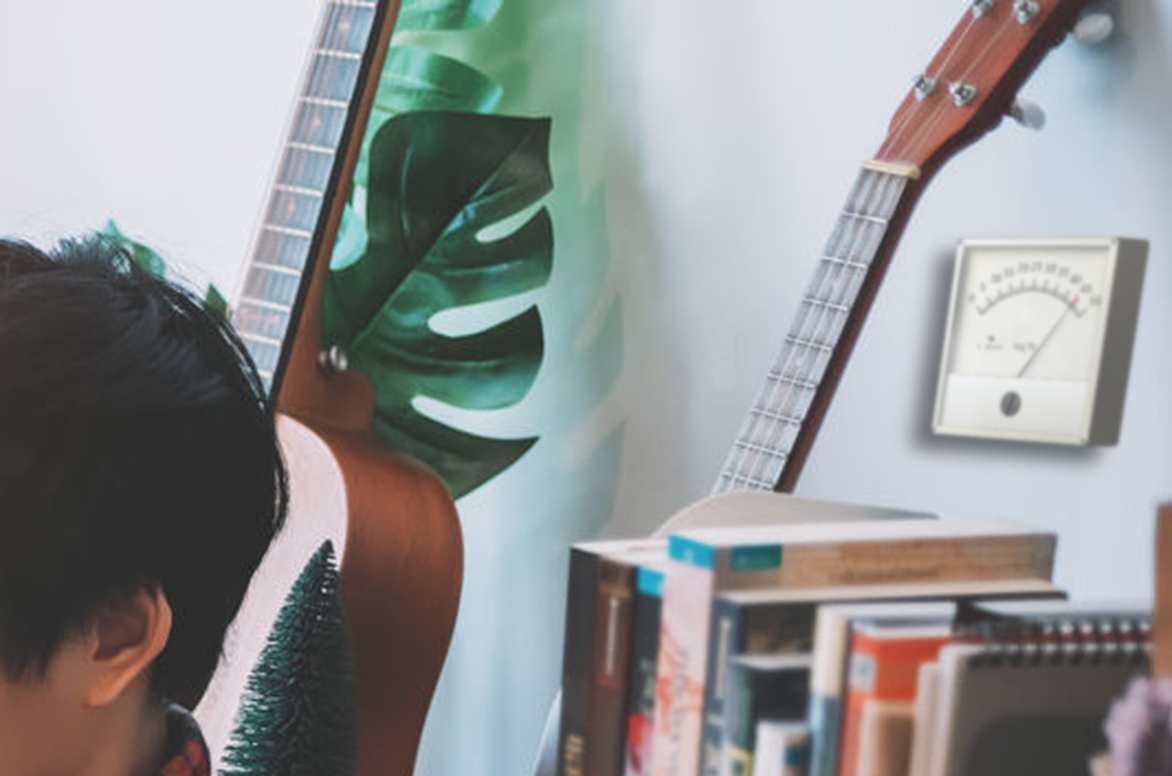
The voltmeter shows 45 V
